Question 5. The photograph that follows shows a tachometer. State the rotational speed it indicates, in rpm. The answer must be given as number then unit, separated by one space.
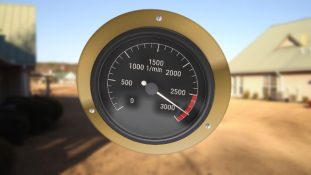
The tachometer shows 2800 rpm
